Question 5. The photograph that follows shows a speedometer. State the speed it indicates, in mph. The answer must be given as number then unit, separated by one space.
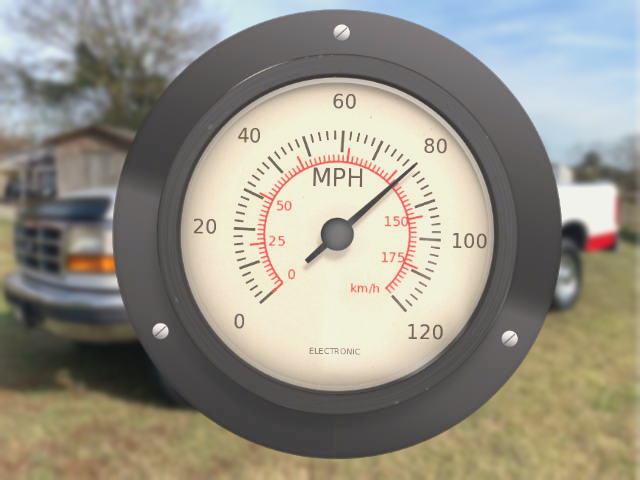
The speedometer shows 80 mph
